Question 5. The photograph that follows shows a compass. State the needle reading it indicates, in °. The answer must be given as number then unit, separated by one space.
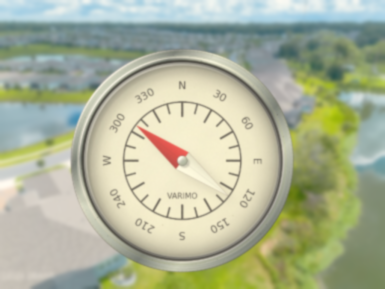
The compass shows 307.5 °
